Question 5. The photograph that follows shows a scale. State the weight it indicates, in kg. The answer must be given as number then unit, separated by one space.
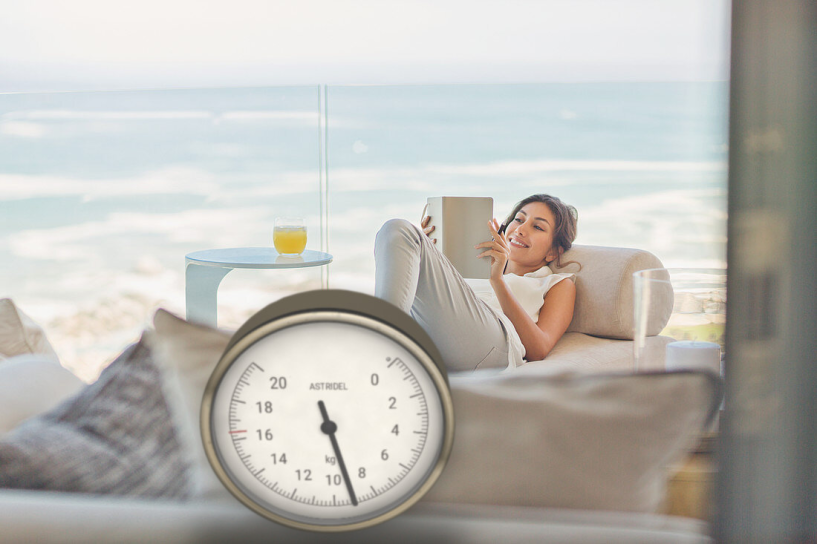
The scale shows 9 kg
